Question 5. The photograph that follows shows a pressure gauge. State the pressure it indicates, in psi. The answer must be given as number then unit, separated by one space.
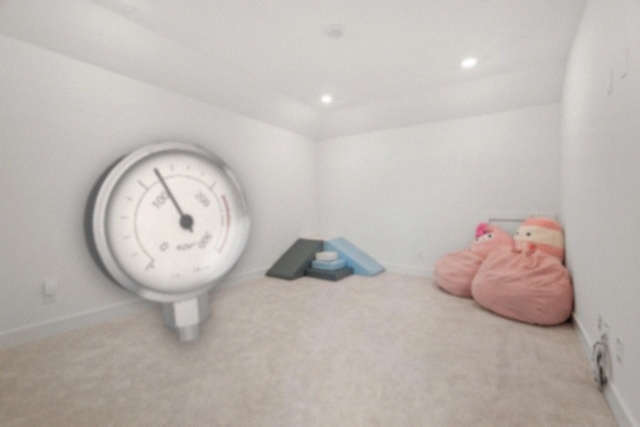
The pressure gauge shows 120 psi
